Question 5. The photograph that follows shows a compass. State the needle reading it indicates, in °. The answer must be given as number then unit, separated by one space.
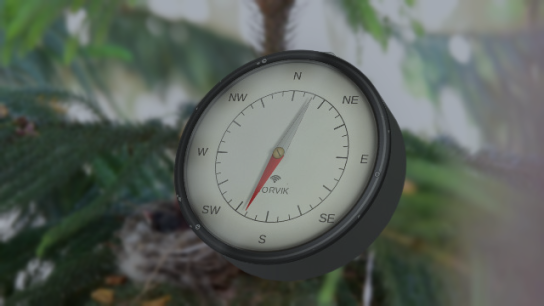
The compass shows 200 °
